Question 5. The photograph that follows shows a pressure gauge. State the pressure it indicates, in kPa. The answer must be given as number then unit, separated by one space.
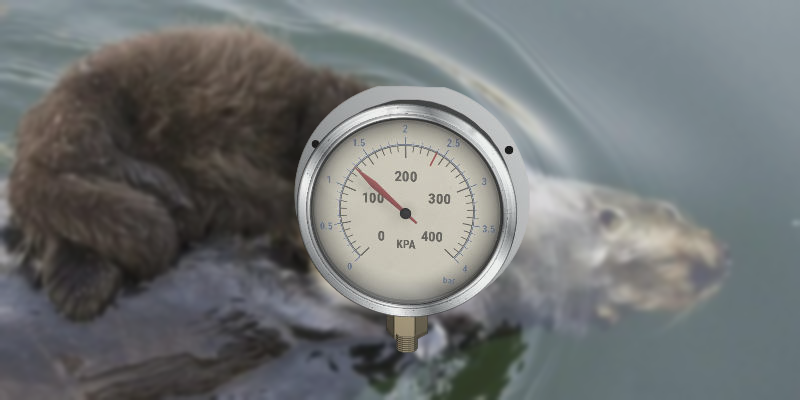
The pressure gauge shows 130 kPa
